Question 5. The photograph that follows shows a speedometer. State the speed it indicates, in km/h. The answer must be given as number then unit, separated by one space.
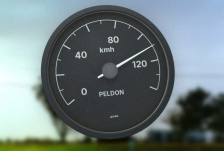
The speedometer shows 110 km/h
